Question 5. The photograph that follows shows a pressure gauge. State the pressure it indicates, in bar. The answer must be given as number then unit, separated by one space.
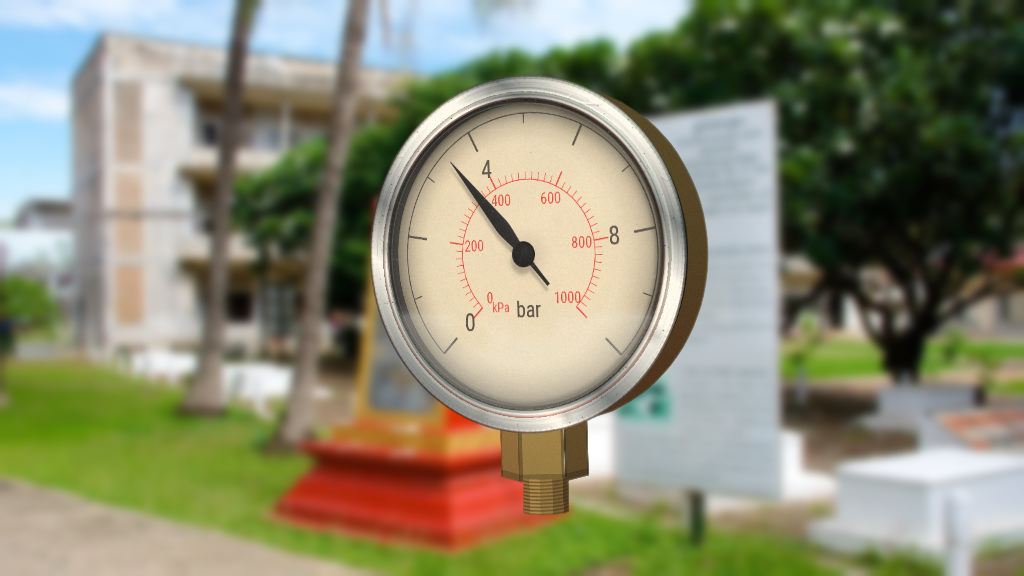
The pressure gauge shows 3.5 bar
